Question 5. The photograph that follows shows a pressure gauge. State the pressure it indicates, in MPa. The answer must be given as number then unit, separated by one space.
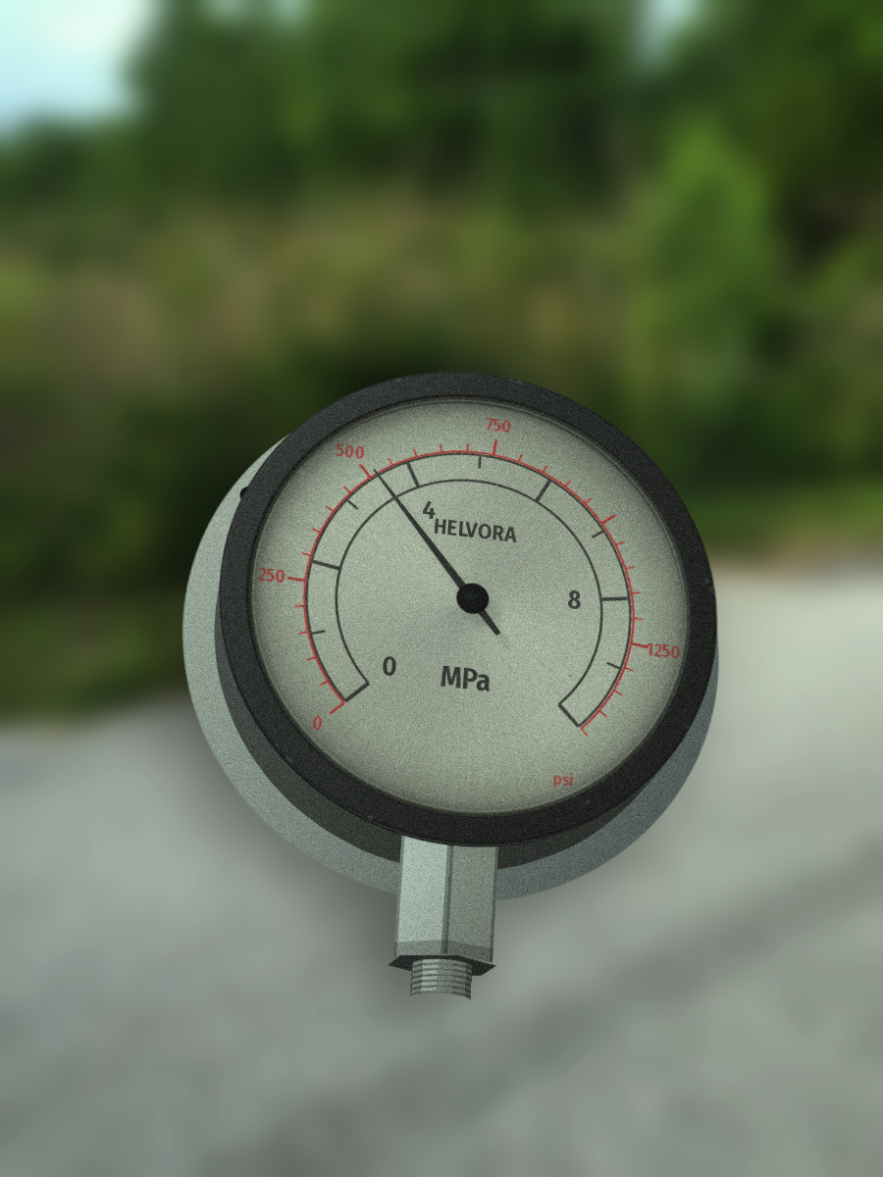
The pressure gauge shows 3.5 MPa
